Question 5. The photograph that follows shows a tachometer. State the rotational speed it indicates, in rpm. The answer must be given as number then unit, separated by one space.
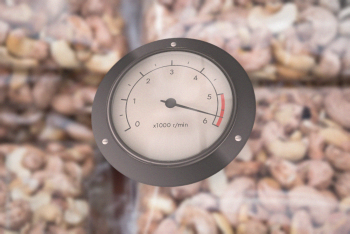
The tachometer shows 5750 rpm
